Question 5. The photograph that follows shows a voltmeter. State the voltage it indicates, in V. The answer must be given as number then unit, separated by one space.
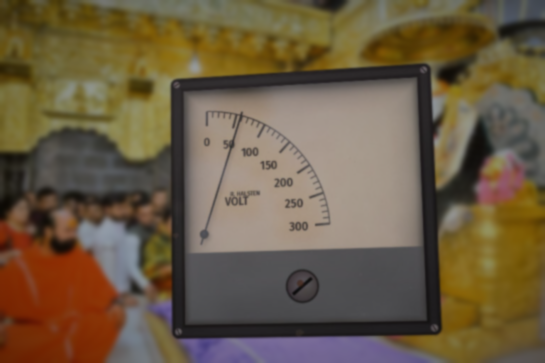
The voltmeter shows 60 V
